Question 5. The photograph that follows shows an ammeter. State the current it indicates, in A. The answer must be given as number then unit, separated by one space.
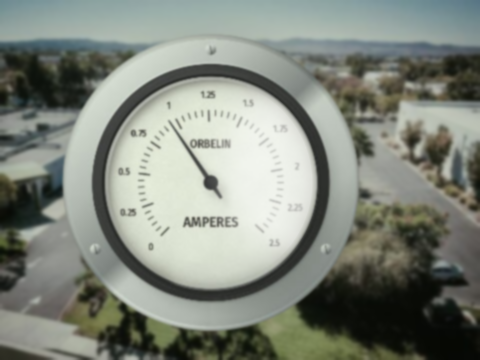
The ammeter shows 0.95 A
